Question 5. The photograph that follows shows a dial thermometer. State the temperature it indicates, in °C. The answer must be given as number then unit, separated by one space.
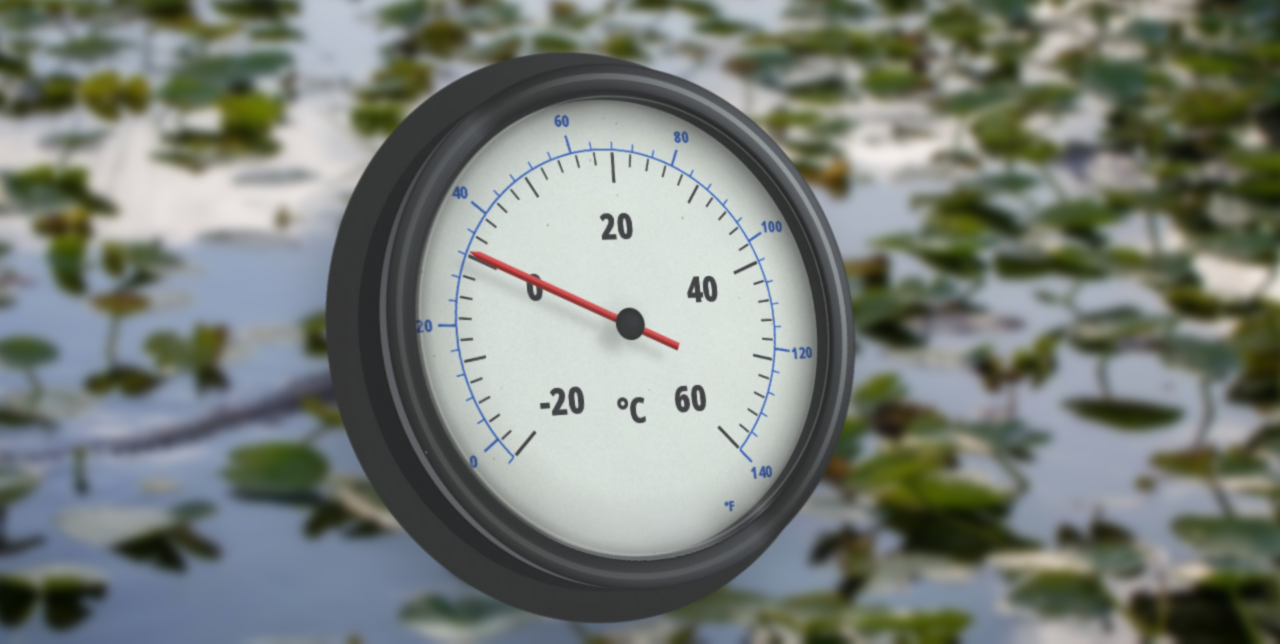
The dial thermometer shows 0 °C
